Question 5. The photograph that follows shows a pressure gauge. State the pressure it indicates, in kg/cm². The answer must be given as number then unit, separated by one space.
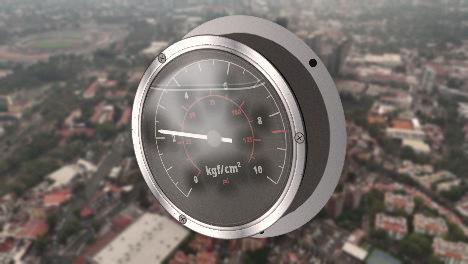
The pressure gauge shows 2.25 kg/cm²
